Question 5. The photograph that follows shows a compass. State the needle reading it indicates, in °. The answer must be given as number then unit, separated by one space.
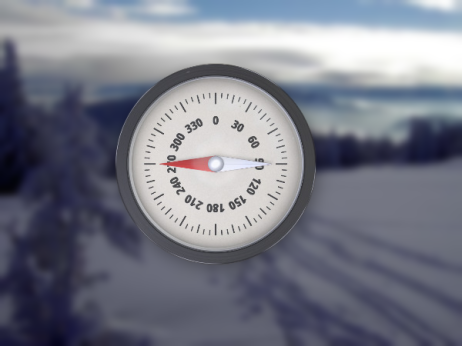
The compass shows 270 °
